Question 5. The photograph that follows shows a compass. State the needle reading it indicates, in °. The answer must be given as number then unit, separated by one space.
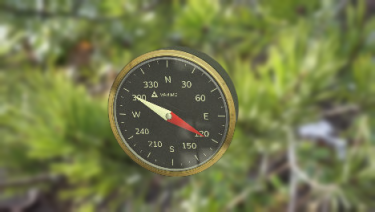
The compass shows 120 °
